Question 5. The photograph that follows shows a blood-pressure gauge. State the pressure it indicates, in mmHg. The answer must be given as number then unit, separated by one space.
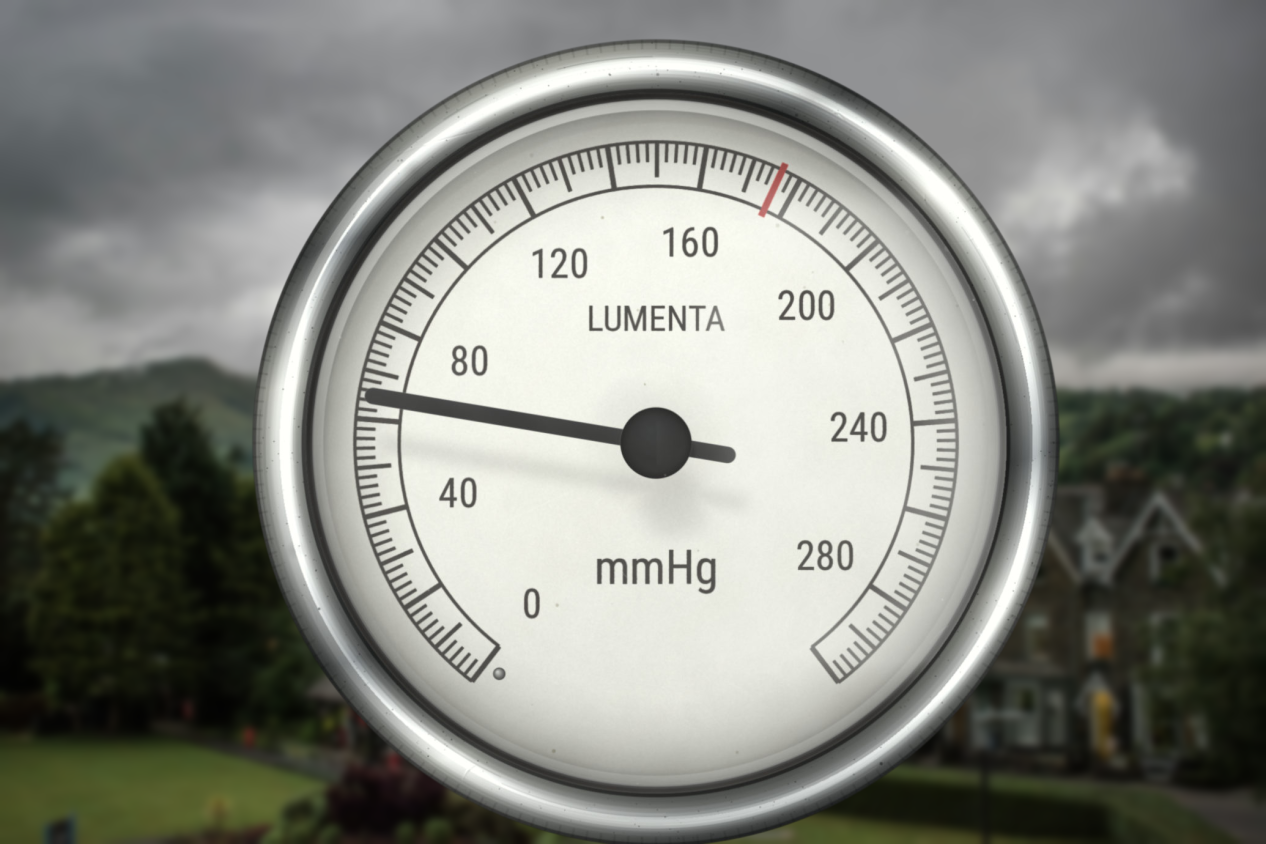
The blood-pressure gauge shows 65 mmHg
